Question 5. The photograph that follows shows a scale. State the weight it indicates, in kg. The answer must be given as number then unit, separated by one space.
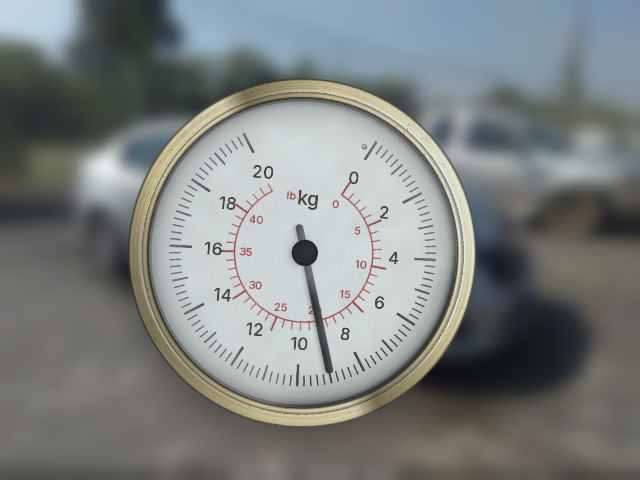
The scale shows 9 kg
